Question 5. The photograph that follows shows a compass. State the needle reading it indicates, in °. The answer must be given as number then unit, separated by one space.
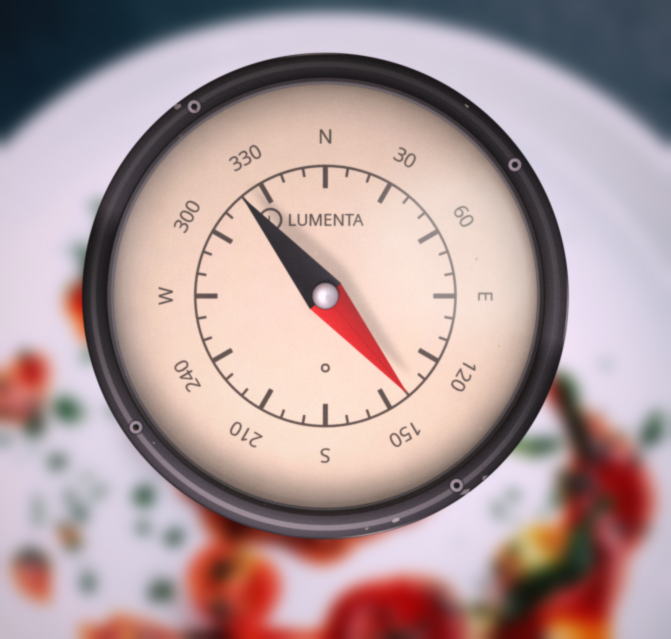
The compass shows 140 °
